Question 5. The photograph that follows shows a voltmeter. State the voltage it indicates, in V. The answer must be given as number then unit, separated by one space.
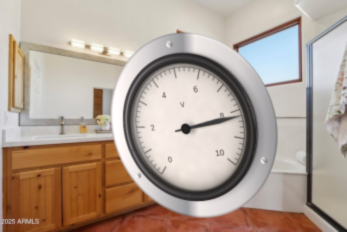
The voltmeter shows 8.2 V
